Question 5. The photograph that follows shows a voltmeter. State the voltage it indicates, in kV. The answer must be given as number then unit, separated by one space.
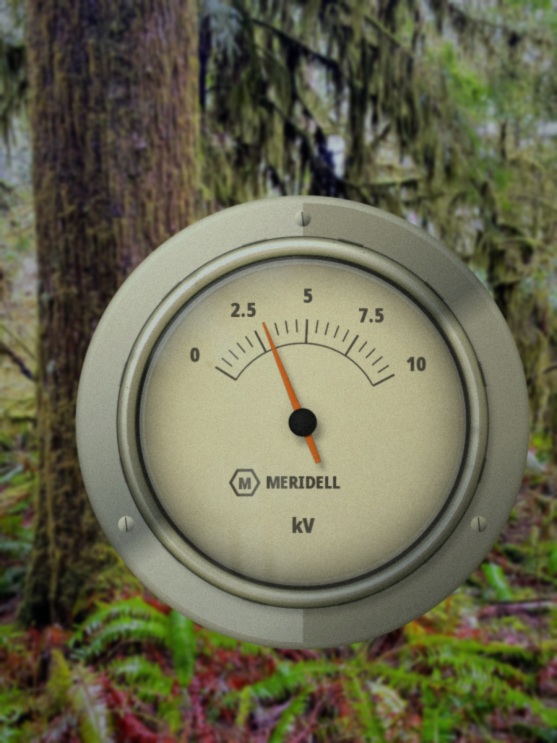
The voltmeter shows 3 kV
